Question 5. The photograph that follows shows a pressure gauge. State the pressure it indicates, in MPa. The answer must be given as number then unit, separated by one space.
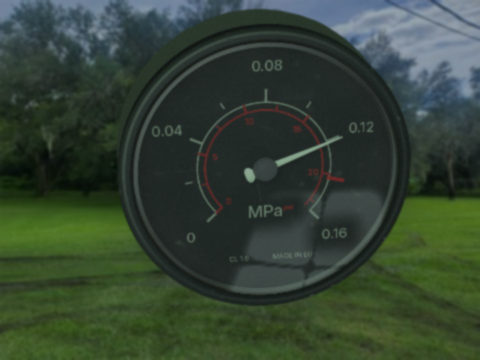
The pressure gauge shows 0.12 MPa
